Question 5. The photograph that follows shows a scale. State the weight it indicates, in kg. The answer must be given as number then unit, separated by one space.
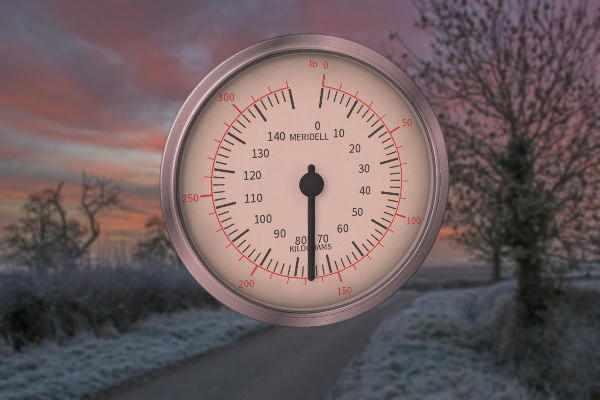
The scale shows 76 kg
